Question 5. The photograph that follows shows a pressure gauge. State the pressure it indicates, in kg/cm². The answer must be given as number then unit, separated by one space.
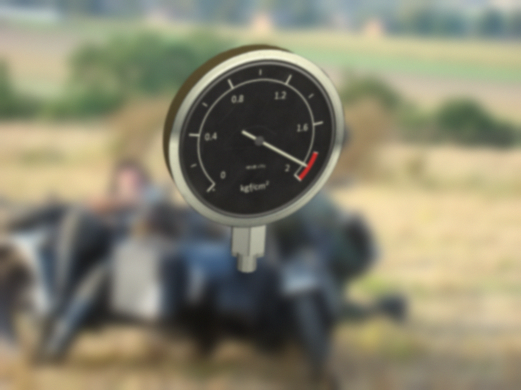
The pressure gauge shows 1.9 kg/cm²
